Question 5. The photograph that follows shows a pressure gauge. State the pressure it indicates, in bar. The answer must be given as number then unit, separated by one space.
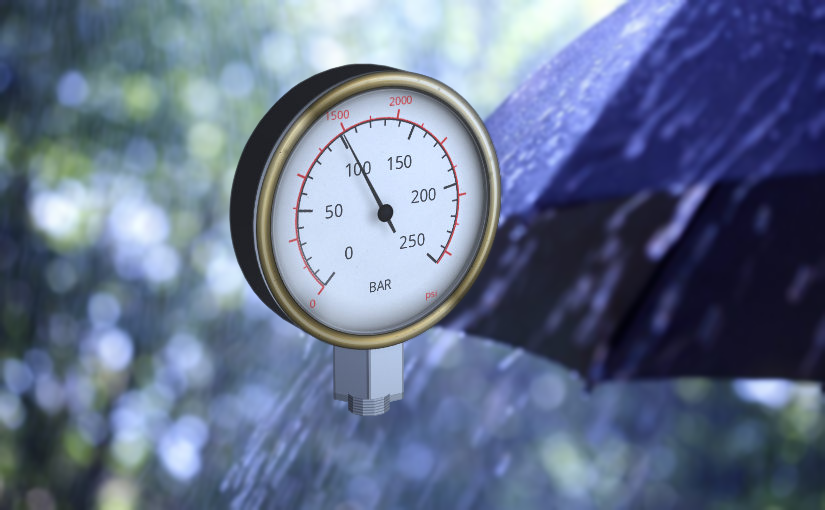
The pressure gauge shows 100 bar
